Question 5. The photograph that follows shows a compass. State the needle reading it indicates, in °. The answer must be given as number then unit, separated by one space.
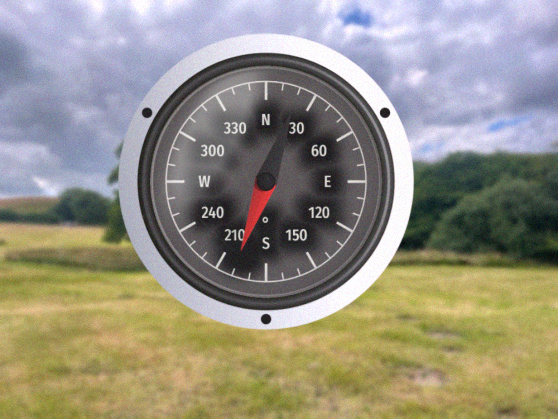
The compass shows 200 °
